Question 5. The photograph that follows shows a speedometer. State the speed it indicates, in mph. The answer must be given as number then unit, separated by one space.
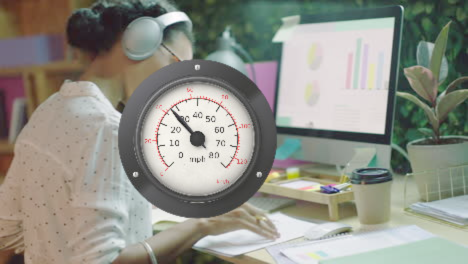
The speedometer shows 27.5 mph
